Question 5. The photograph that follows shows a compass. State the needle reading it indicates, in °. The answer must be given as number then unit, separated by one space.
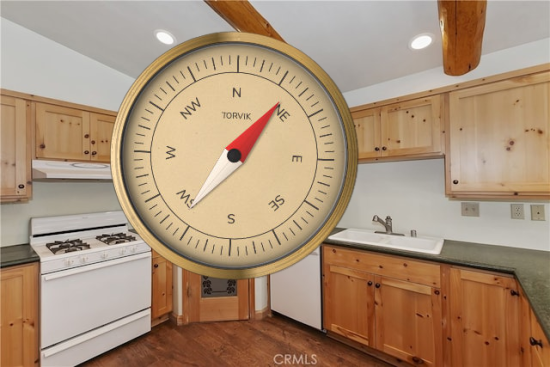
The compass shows 37.5 °
